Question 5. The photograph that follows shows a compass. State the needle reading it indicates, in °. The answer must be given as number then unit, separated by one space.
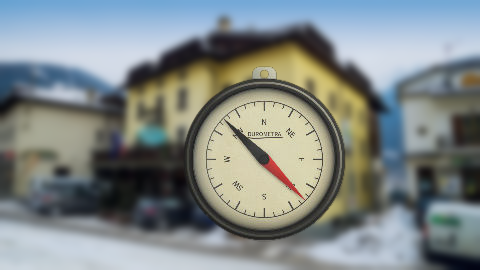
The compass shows 135 °
